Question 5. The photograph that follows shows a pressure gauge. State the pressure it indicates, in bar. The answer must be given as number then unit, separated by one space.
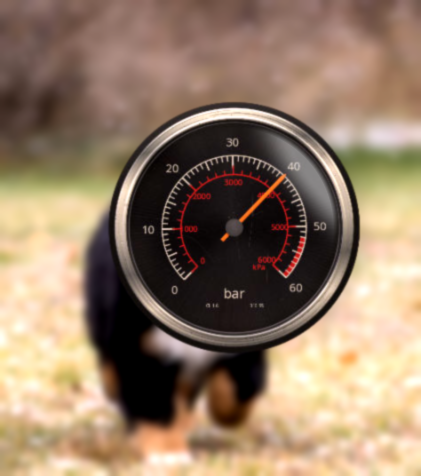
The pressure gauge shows 40 bar
